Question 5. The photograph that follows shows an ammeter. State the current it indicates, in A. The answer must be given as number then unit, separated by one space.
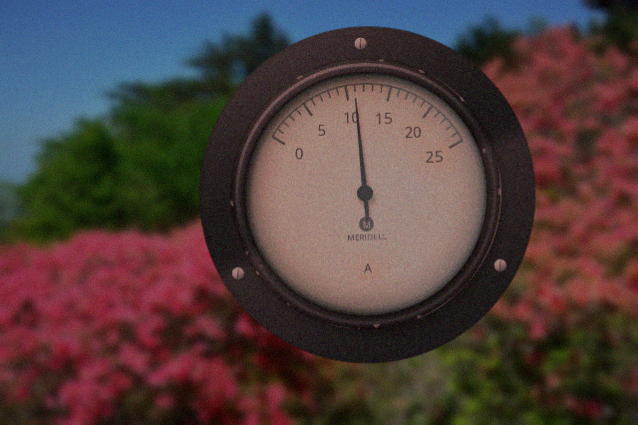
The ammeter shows 11 A
